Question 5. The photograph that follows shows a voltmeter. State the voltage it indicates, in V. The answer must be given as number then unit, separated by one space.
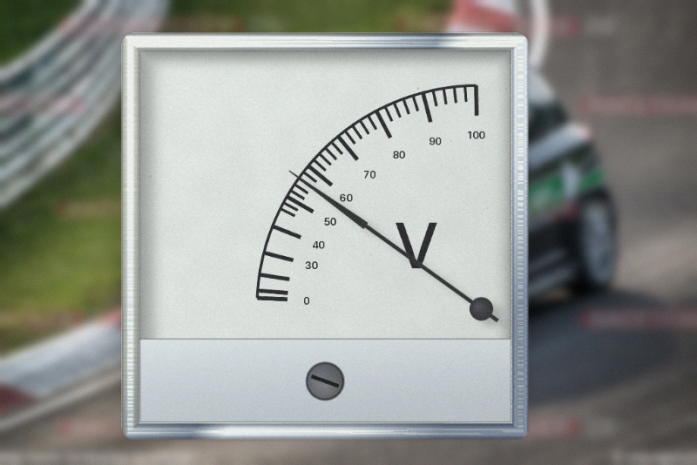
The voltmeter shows 56 V
